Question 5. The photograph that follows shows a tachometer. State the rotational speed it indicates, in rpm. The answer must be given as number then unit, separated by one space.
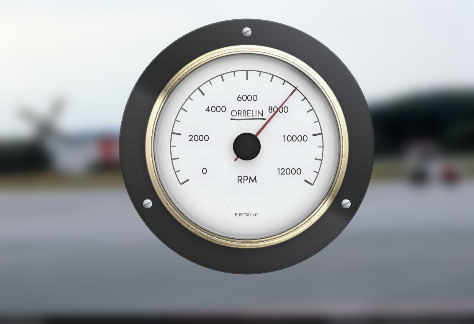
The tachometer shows 8000 rpm
